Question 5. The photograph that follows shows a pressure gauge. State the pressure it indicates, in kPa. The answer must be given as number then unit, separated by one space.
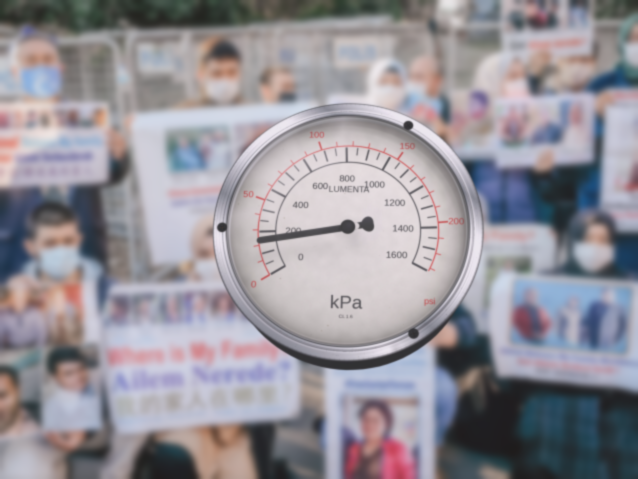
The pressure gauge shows 150 kPa
